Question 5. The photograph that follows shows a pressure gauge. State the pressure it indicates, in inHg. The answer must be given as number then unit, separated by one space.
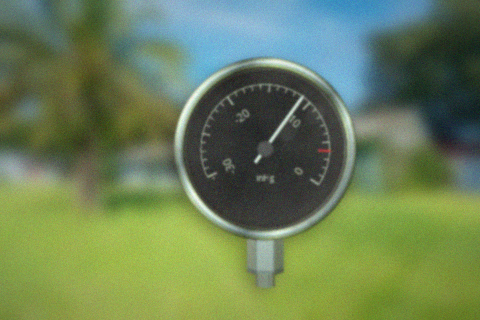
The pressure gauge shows -11 inHg
